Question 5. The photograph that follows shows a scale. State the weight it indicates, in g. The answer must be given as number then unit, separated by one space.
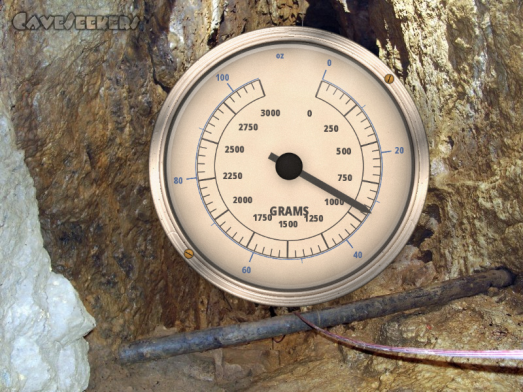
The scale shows 925 g
